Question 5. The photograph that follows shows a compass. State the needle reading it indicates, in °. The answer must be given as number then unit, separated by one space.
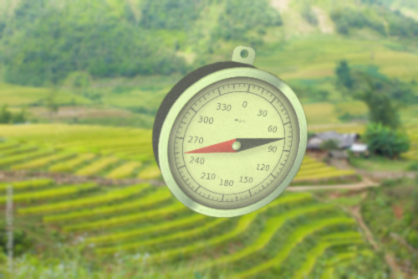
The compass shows 255 °
